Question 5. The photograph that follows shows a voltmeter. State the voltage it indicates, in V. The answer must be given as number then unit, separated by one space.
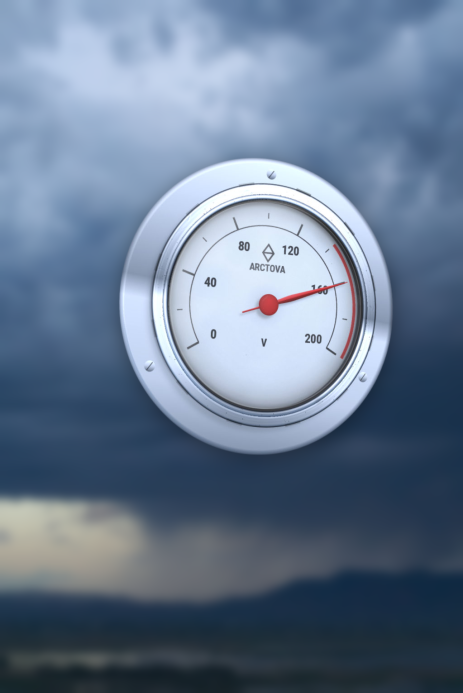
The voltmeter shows 160 V
